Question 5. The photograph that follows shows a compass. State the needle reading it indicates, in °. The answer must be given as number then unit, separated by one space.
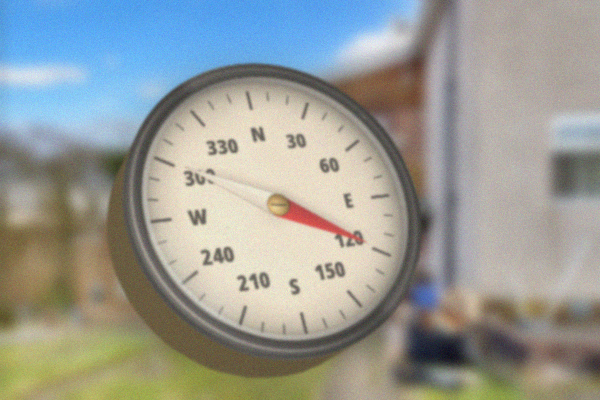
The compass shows 120 °
